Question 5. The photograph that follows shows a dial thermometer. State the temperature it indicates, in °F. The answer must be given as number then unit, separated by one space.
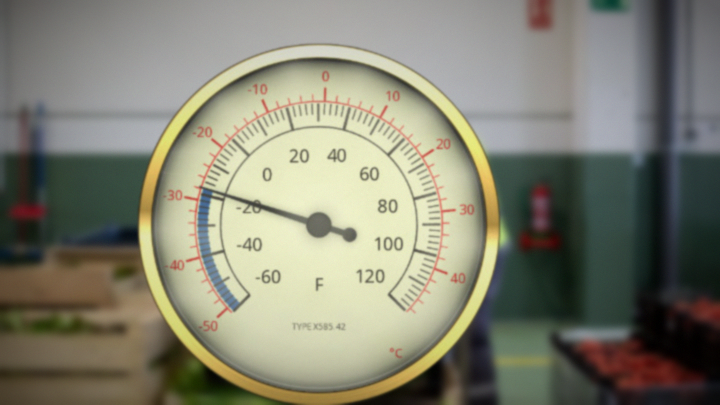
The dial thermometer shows -18 °F
